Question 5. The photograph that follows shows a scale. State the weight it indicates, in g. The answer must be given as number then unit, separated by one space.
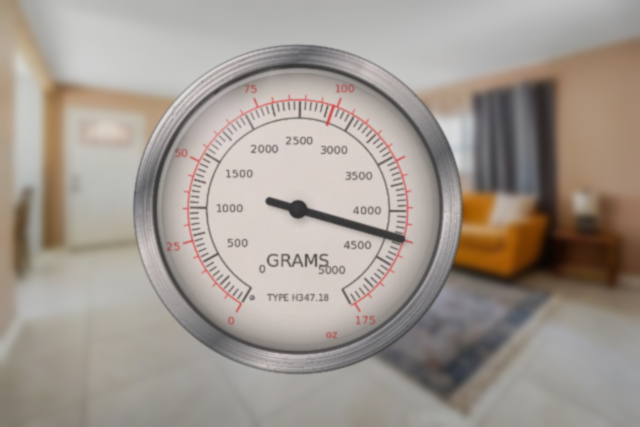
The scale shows 4250 g
